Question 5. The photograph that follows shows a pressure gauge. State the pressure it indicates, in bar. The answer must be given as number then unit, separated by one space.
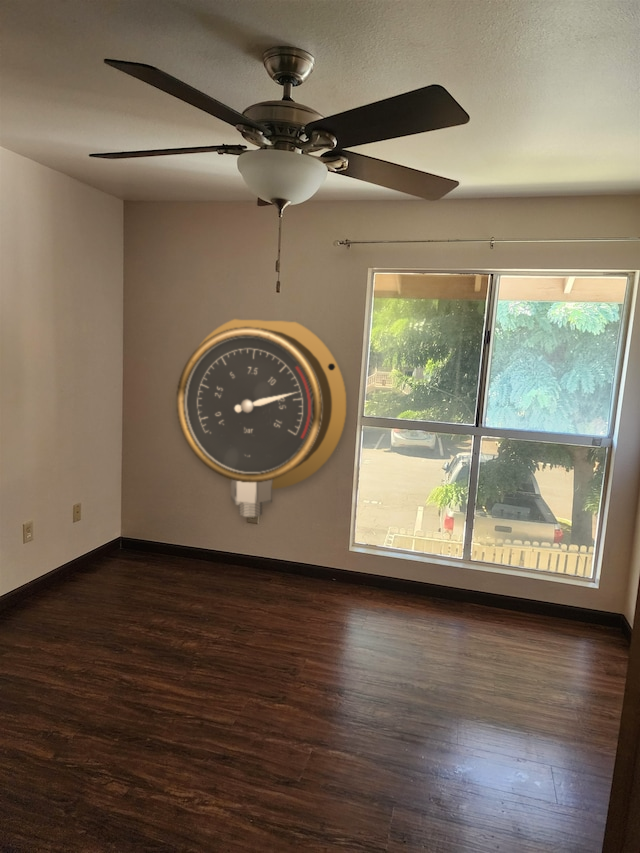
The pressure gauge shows 12 bar
